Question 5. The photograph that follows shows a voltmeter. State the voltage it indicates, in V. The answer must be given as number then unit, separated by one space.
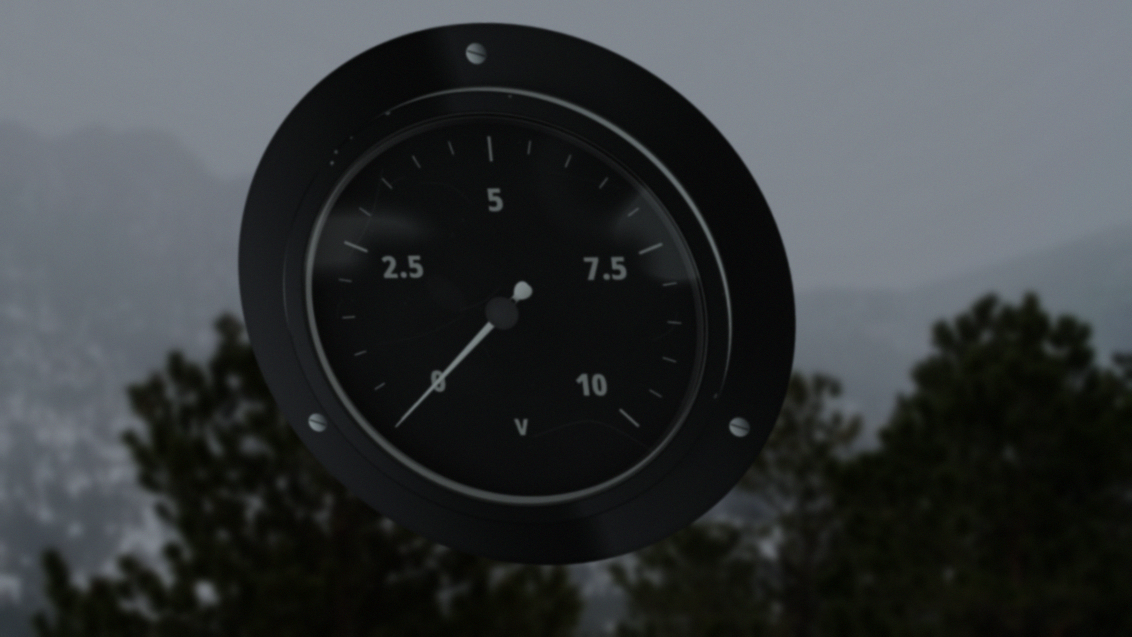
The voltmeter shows 0 V
